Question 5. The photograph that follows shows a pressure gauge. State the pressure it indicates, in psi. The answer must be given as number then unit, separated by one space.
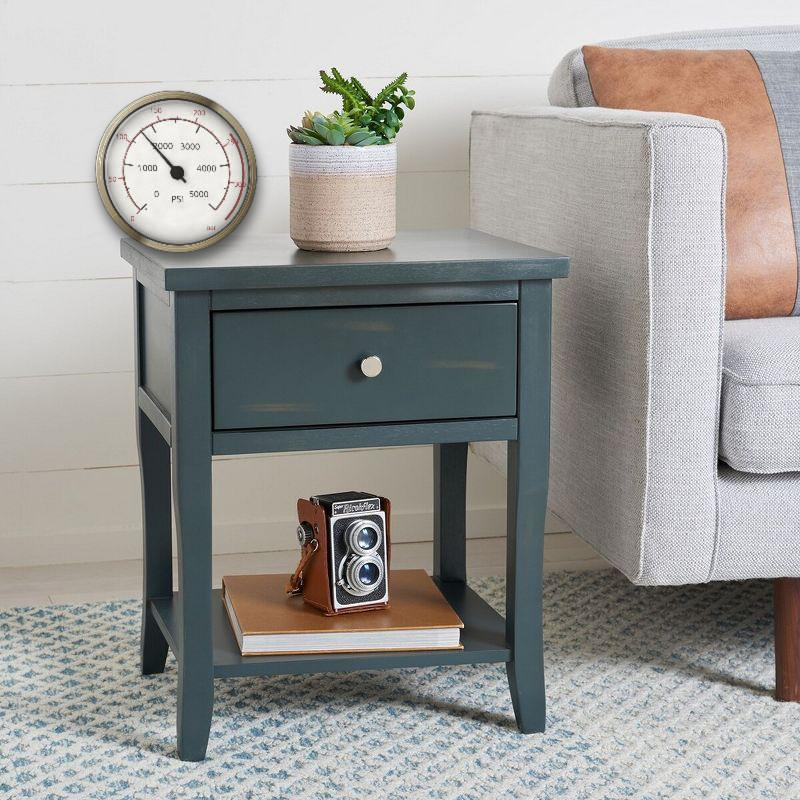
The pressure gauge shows 1750 psi
